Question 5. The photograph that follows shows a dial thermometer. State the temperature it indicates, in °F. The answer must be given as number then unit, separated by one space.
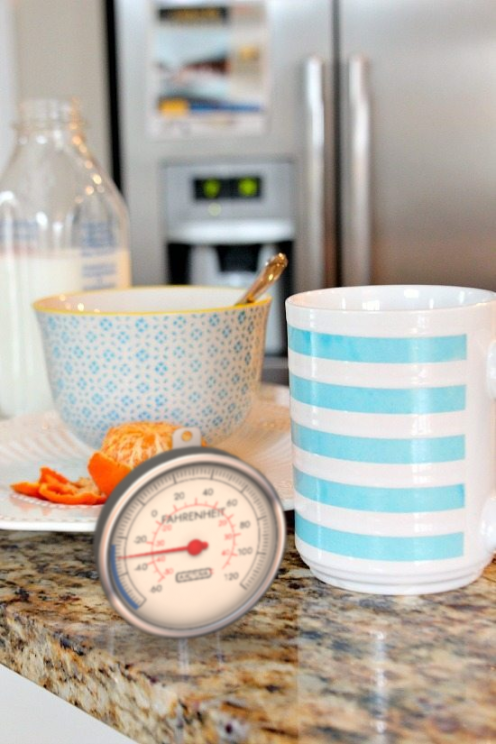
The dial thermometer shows -30 °F
